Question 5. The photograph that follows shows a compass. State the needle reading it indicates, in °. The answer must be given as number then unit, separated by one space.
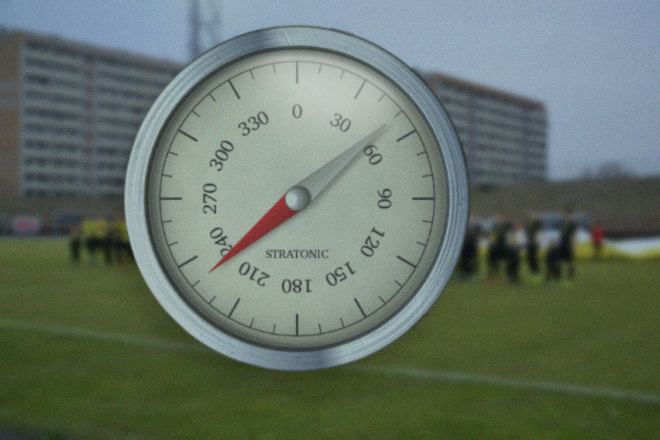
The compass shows 230 °
